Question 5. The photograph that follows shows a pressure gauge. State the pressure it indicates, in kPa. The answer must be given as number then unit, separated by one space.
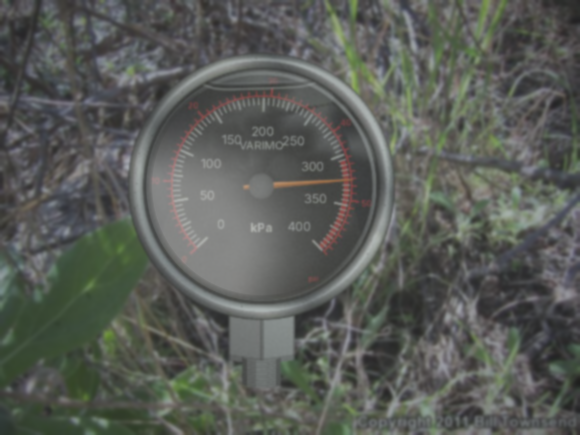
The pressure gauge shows 325 kPa
